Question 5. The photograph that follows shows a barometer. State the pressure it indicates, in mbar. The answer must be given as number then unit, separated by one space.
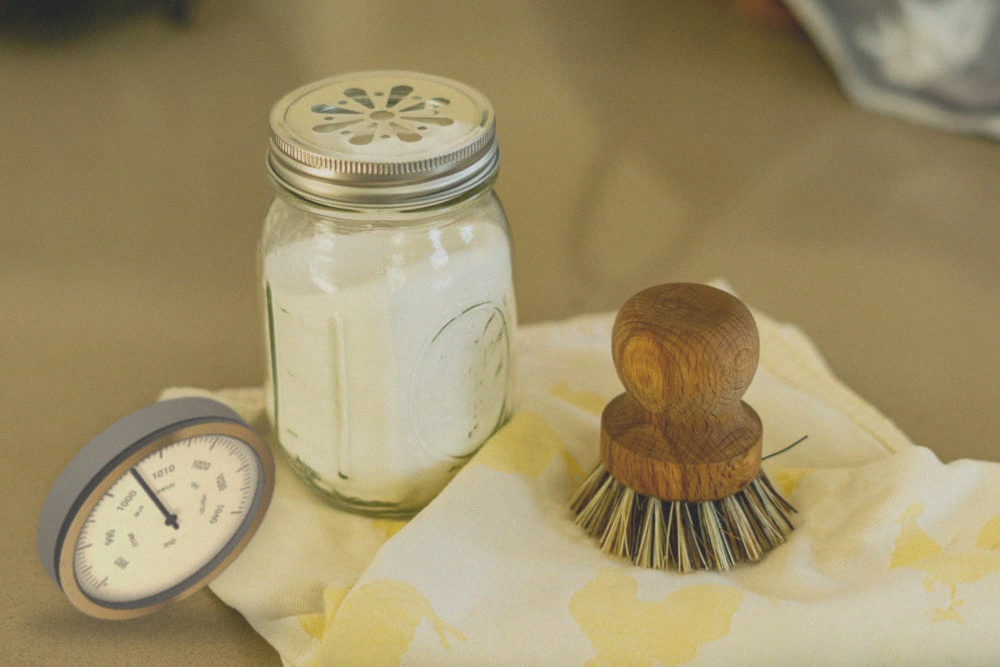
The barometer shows 1005 mbar
